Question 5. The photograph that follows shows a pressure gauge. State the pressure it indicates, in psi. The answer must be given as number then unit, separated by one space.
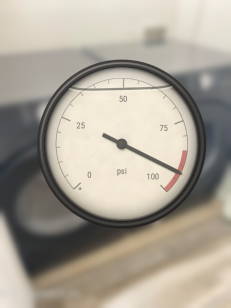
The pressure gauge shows 92.5 psi
